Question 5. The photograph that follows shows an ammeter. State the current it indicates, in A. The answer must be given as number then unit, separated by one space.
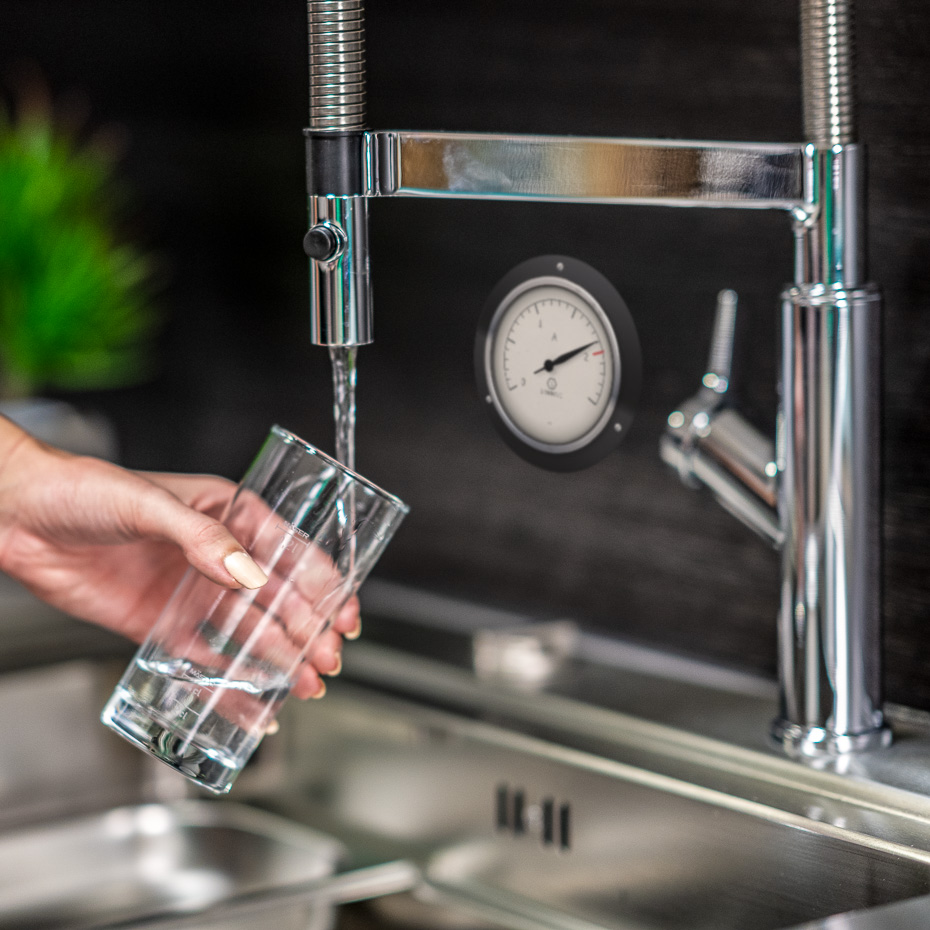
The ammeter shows 1.9 A
